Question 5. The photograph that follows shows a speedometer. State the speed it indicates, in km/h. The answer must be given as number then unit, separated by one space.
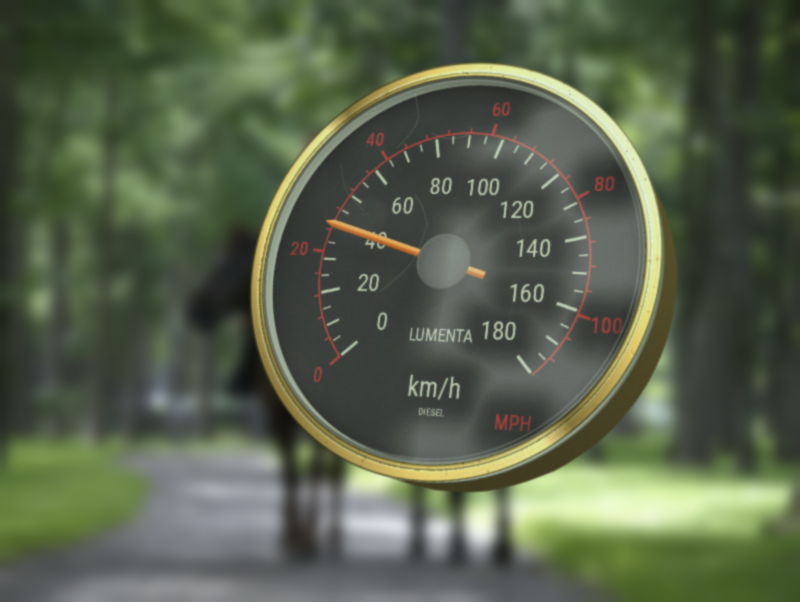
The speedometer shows 40 km/h
